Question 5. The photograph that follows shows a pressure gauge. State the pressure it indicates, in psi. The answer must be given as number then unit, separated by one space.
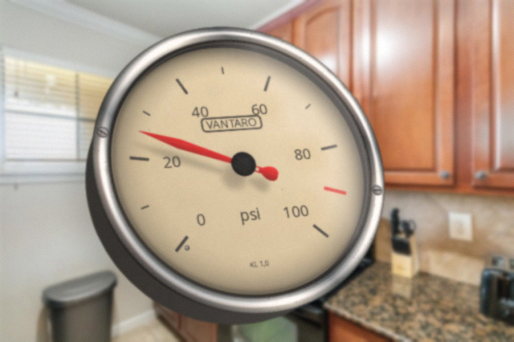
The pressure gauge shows 25 psi
